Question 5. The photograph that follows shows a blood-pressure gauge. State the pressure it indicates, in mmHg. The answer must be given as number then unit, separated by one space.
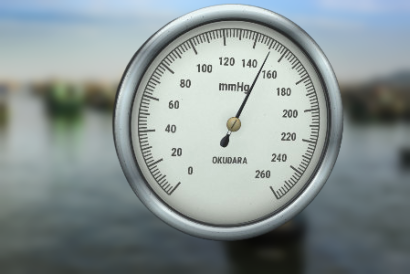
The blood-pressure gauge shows 150 mmHg
